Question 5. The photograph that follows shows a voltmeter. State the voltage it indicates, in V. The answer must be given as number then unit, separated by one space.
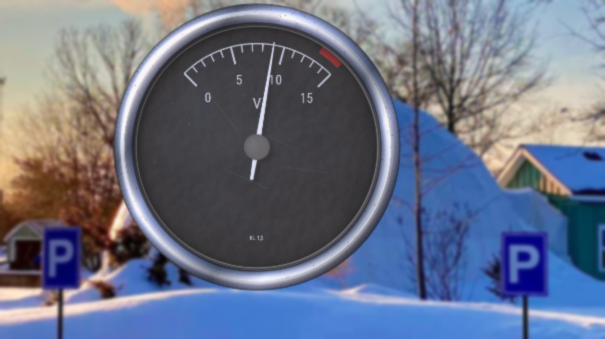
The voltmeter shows 9 V
